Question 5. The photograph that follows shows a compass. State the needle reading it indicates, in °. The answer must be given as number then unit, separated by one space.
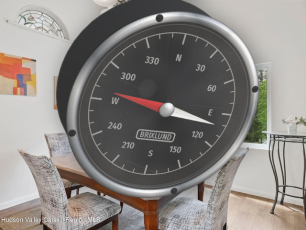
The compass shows 280 °
